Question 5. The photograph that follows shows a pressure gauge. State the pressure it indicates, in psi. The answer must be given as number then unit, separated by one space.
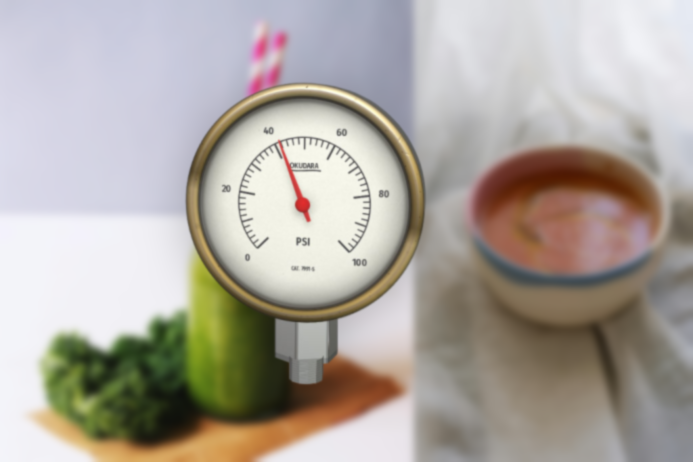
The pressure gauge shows 42 psi
